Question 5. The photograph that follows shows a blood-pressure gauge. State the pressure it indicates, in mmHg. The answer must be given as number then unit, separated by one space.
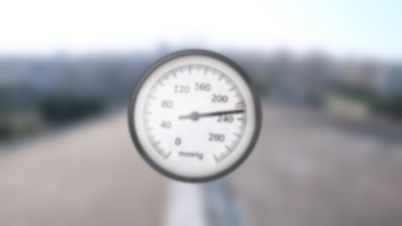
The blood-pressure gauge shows 230 mmHg
